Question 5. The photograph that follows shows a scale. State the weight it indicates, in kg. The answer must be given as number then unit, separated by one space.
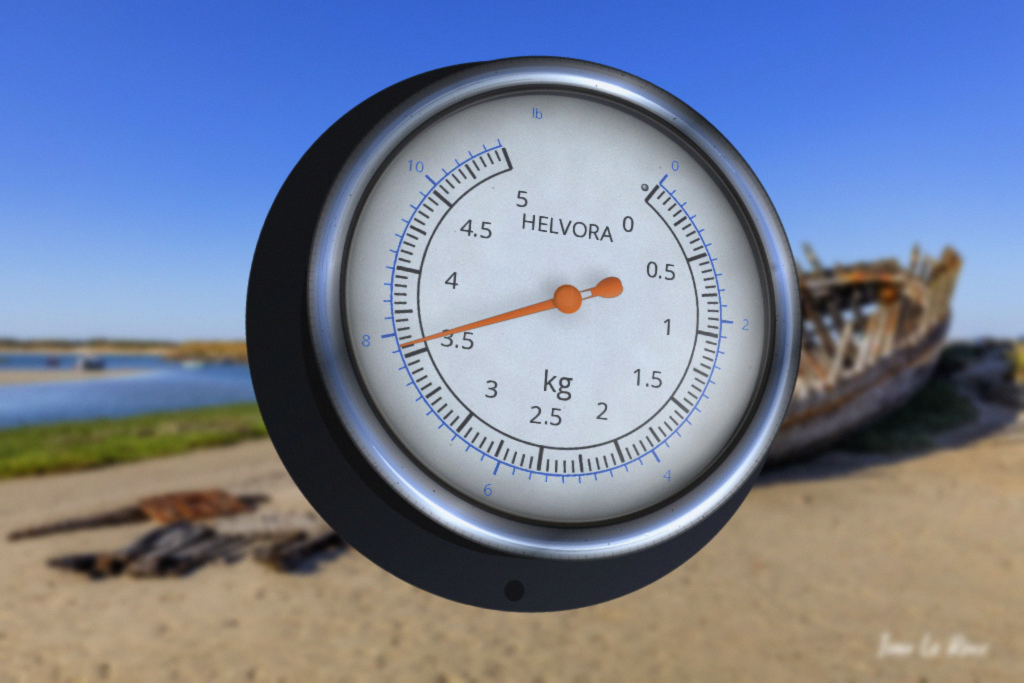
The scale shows 3.55 kg
